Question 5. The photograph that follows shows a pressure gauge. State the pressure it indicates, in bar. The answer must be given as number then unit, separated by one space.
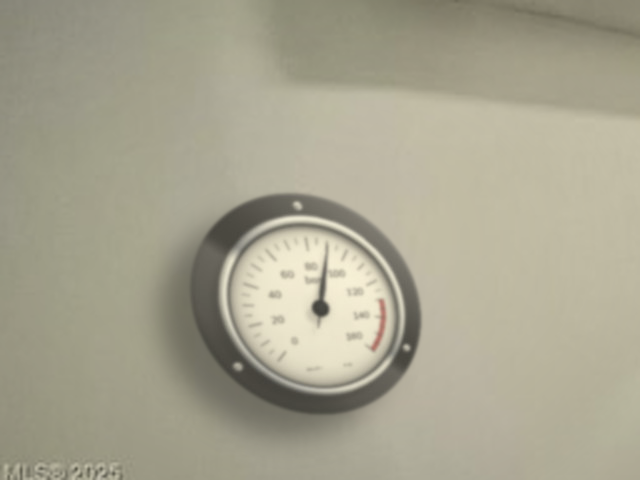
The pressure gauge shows 90 bar
